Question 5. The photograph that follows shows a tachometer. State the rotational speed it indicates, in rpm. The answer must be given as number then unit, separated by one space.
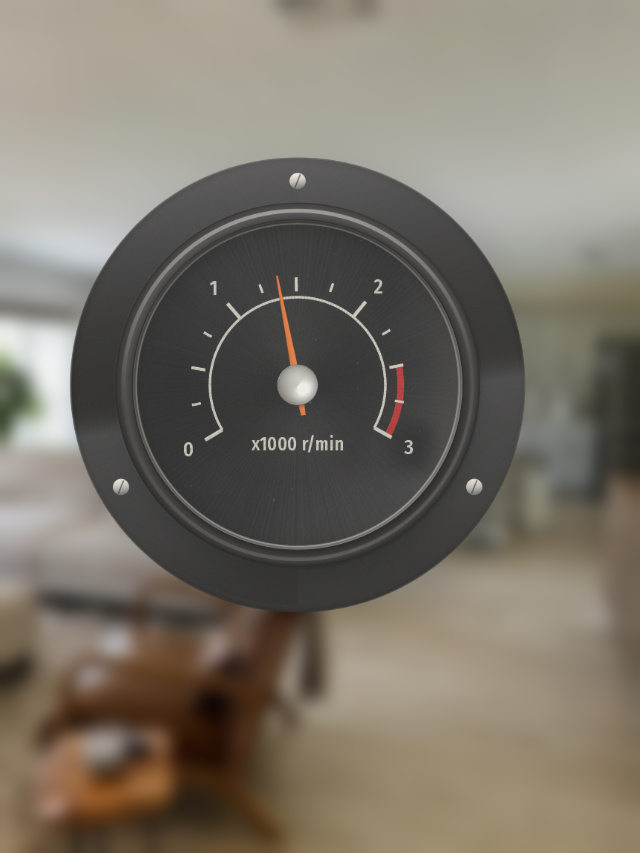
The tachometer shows 1375 rpm
